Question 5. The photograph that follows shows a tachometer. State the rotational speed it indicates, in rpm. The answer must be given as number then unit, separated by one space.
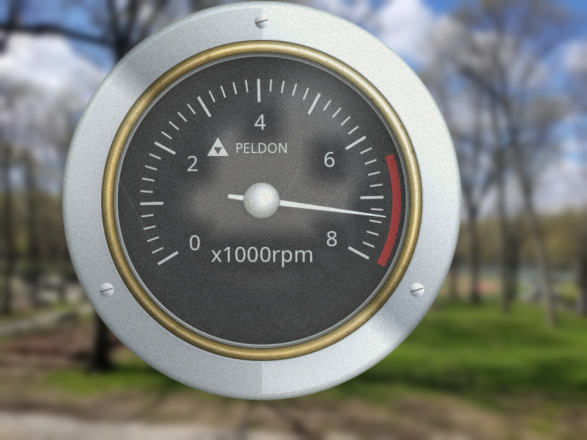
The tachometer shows 7300 rpm
